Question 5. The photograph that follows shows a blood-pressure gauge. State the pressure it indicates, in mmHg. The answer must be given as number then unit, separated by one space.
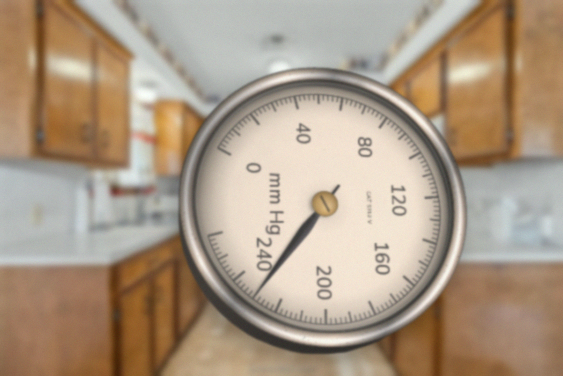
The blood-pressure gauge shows 230 mmHg
